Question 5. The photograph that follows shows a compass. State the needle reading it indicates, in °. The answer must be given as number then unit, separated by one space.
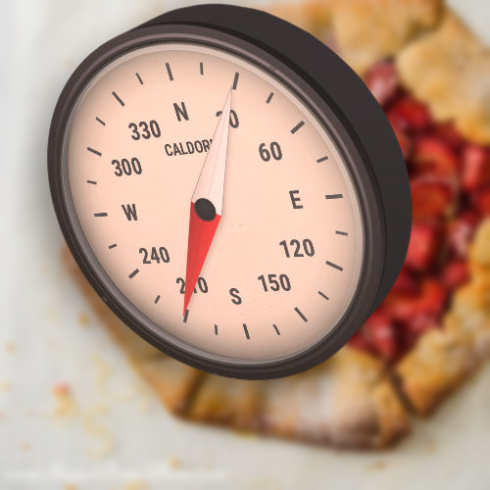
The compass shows 210 °
